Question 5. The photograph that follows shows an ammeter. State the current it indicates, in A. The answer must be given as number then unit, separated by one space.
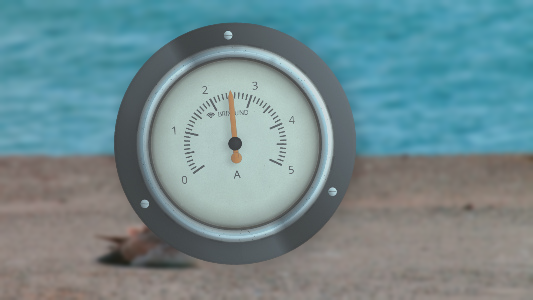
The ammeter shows 2.5 A
